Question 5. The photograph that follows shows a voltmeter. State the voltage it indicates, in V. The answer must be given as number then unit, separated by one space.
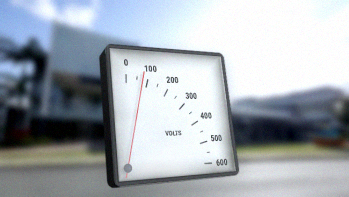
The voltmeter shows 75 V
